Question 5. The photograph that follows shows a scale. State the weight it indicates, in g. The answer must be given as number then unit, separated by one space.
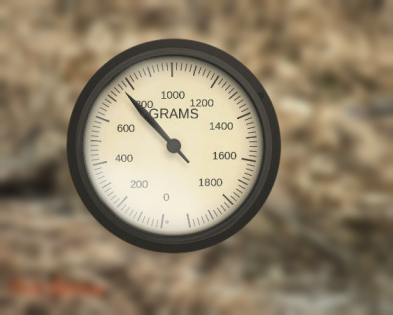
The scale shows 760 g
